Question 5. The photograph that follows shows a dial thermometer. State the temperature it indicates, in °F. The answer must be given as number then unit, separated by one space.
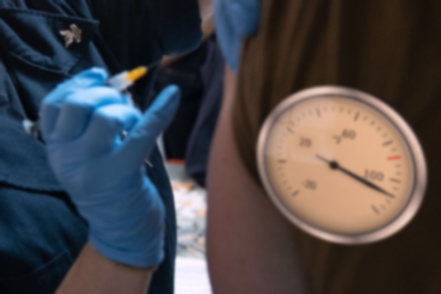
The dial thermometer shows 108 °F
